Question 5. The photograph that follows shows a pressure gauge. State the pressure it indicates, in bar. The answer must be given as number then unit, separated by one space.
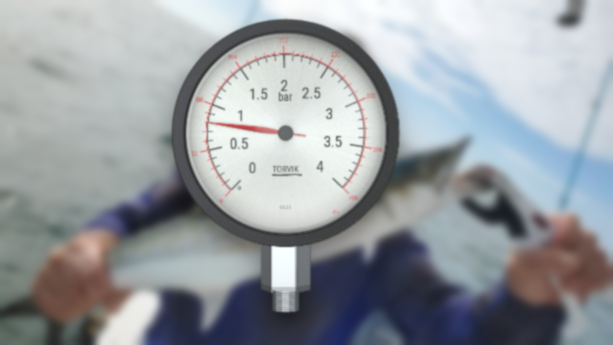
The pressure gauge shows 0.8 bar
